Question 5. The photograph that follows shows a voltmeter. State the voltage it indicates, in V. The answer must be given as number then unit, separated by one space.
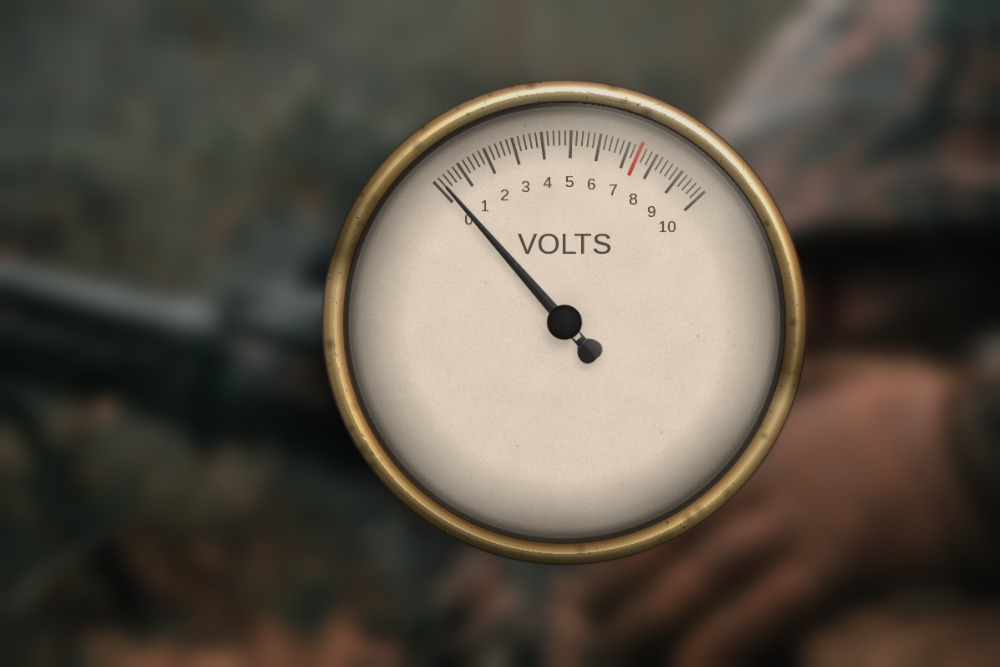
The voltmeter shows 0.2 V
